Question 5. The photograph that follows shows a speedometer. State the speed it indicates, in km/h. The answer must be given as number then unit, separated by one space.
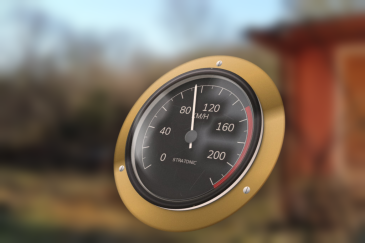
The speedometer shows 95 km/h
